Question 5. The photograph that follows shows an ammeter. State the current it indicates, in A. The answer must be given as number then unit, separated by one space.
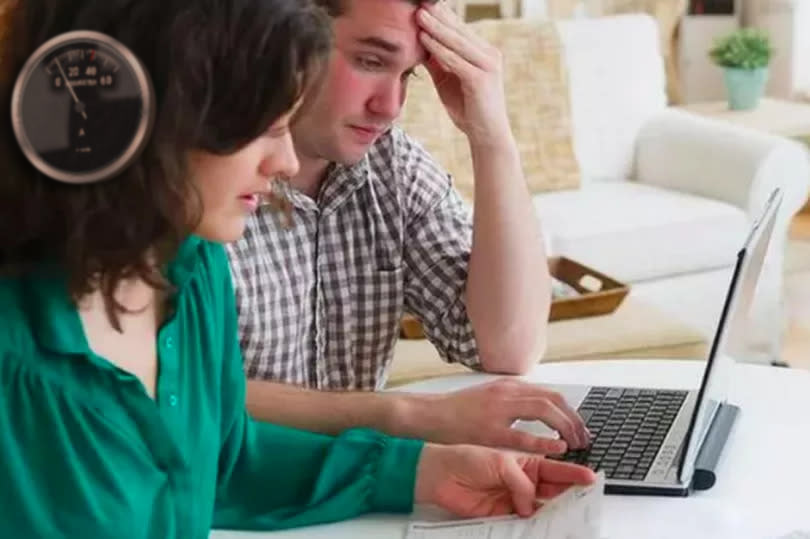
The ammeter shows 10 A
